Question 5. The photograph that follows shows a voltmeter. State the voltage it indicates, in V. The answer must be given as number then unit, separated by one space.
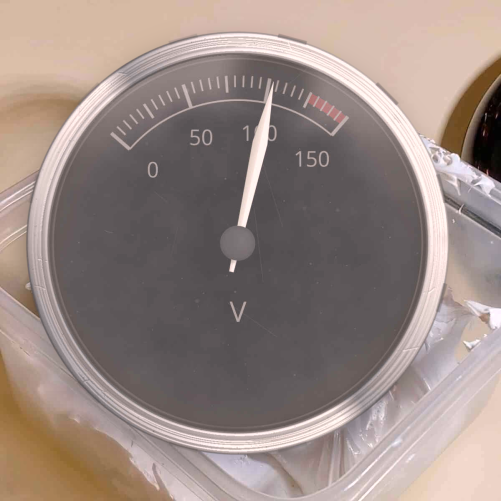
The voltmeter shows 102.5 V
